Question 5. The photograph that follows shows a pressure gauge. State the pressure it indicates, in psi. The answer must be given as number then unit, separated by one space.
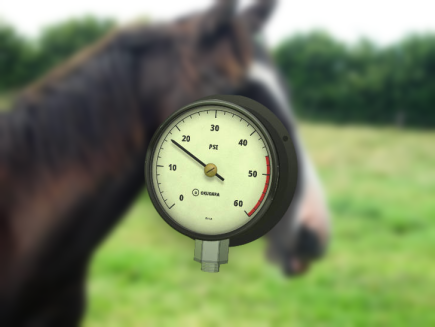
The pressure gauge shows 17 psi
